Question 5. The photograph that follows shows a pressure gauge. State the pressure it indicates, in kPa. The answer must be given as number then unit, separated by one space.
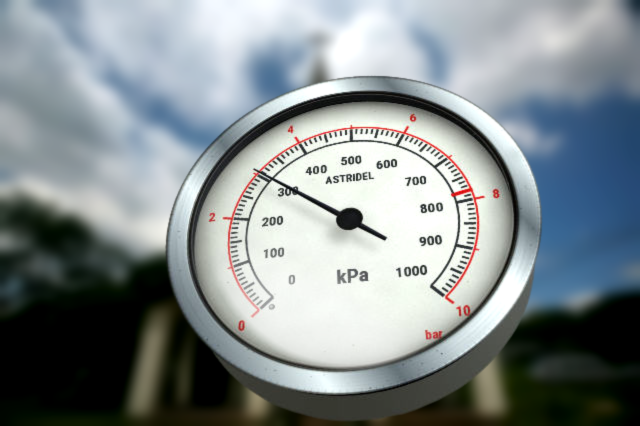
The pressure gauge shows 300 kPa
